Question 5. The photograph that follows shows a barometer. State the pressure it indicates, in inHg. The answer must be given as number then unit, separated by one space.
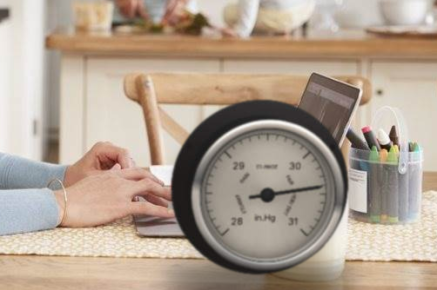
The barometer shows 30.4 inHg
